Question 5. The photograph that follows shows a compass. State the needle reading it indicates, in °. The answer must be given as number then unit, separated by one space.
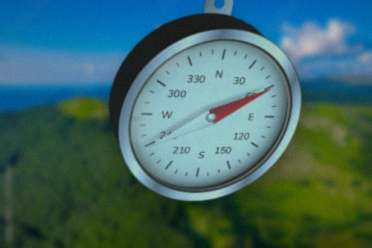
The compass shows 60 °
